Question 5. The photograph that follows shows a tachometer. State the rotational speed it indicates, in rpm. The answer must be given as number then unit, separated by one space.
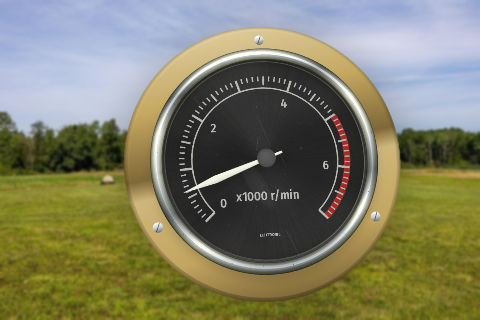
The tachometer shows 600 rpm
